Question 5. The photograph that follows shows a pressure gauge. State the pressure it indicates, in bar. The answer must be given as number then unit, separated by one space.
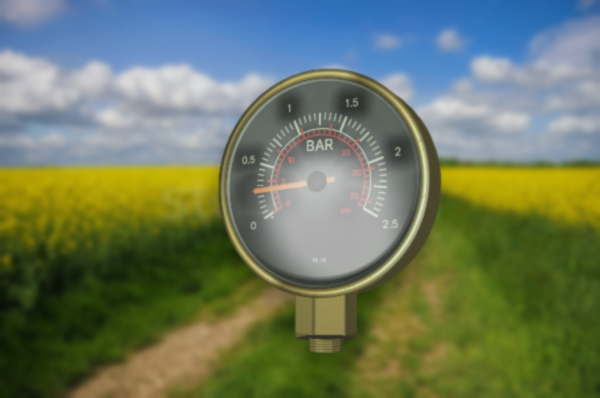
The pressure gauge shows 0.25 bar
